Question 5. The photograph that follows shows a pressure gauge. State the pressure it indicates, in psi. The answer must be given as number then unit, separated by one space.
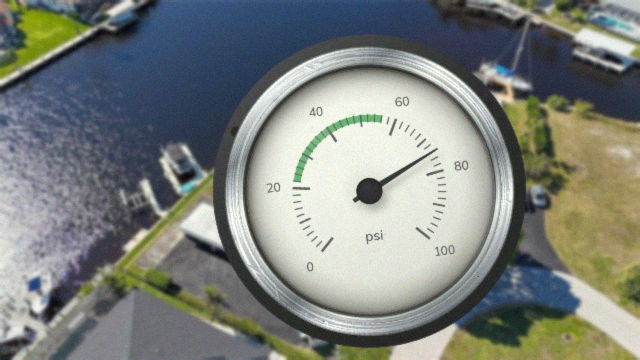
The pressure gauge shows 74 psi
